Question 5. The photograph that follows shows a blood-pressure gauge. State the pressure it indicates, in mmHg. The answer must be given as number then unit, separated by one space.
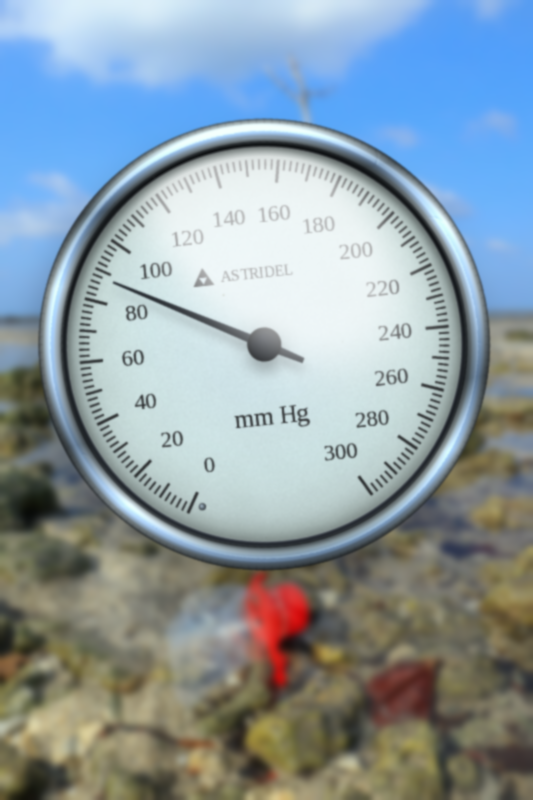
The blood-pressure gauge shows 88 mmHg
